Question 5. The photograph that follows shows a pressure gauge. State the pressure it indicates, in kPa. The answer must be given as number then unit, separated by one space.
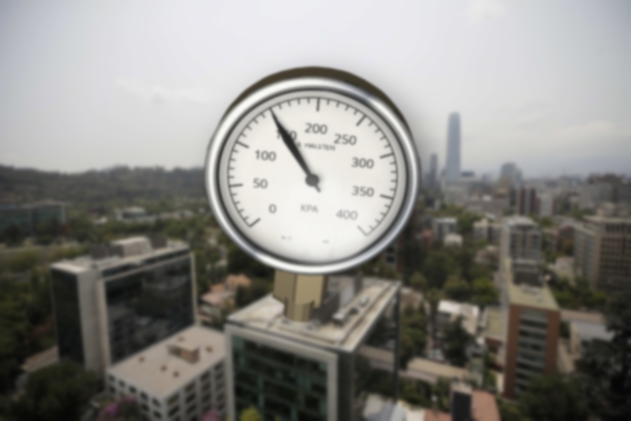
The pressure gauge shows 150 kPa
